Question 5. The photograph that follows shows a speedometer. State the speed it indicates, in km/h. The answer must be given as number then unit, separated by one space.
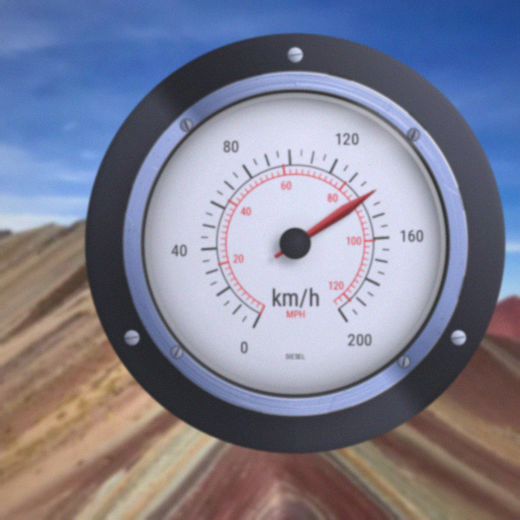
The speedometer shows 140 km/h
